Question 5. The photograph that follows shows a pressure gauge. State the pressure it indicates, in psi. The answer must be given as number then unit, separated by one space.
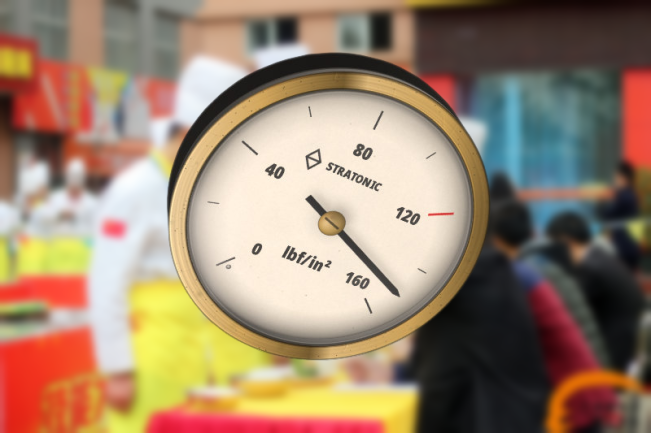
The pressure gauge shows 150 psi
